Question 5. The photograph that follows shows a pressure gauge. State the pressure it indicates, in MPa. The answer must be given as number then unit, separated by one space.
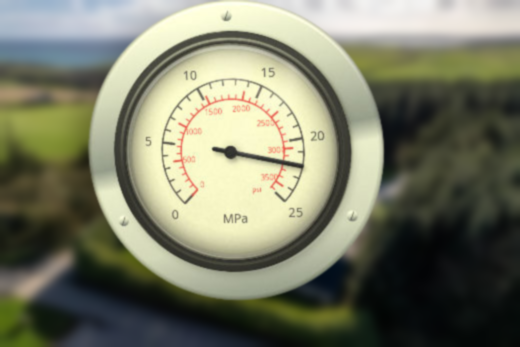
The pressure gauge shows 22 MPa
